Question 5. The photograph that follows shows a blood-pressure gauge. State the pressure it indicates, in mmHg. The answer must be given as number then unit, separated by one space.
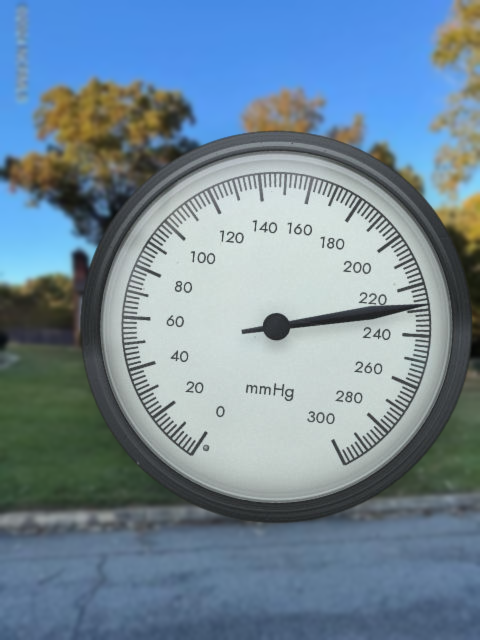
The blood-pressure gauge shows 228 mmHg
